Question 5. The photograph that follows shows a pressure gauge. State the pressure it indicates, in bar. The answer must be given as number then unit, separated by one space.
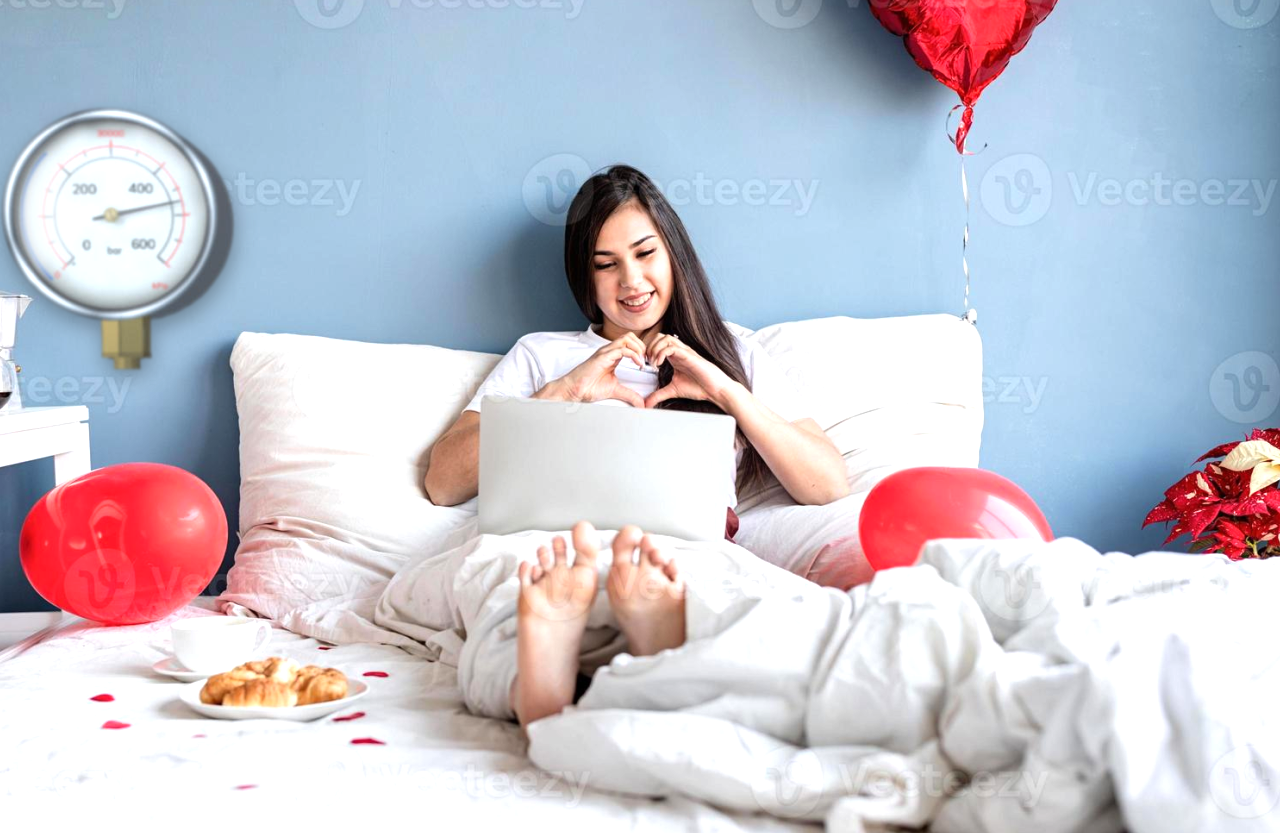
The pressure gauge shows 475 bar
